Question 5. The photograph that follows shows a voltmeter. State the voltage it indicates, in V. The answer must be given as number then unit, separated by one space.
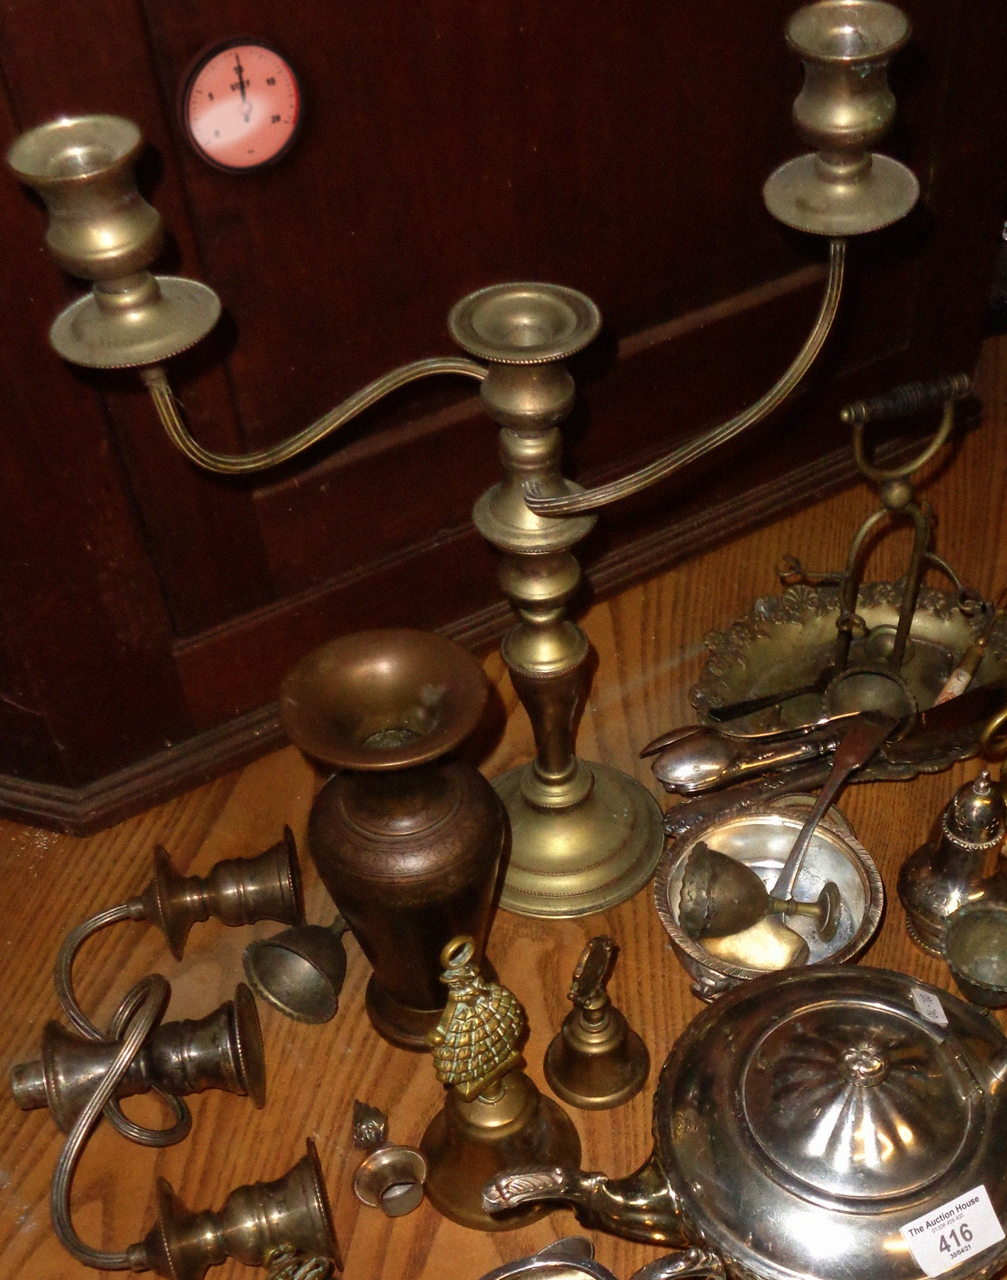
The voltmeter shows 10 V
